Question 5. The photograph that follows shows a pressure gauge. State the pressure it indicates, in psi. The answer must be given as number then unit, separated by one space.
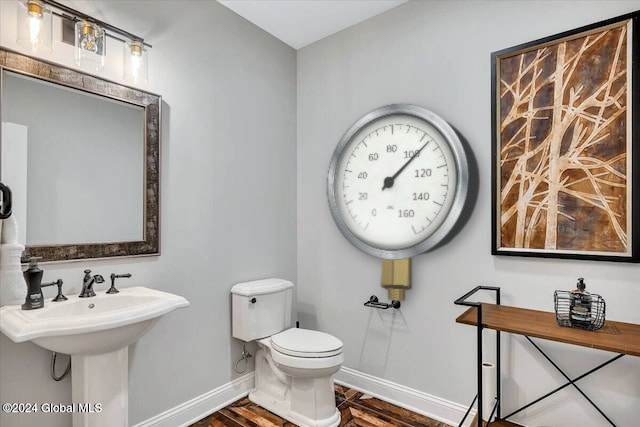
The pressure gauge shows 105 psi
